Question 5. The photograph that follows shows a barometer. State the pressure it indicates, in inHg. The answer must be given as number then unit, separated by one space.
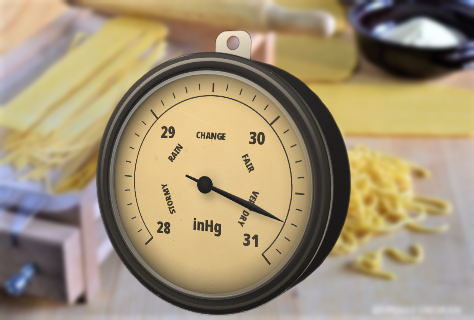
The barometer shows 30.7 inHg
